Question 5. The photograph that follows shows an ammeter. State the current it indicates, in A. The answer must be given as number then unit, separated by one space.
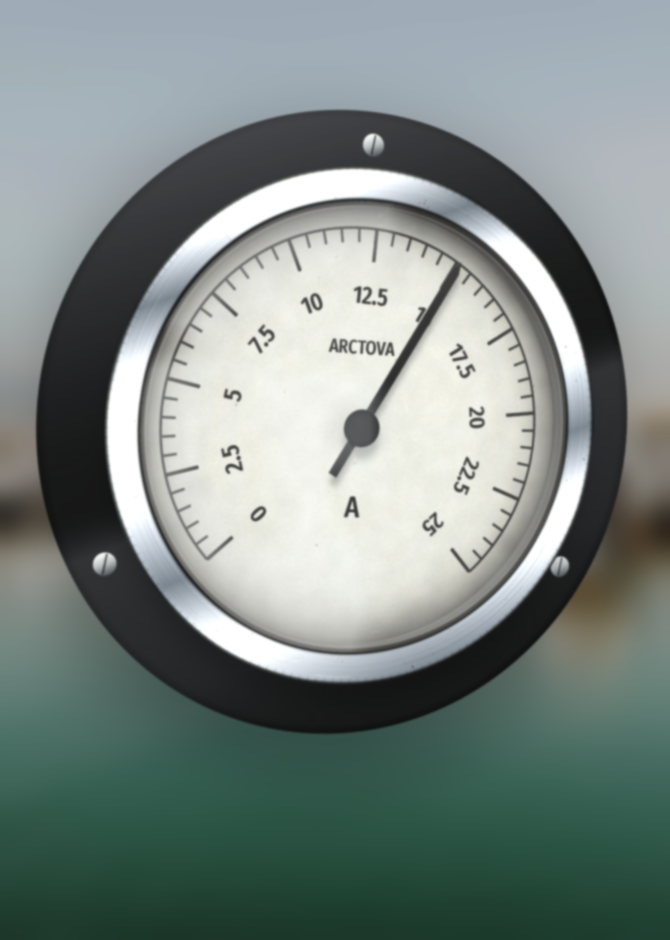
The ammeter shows 15 A
